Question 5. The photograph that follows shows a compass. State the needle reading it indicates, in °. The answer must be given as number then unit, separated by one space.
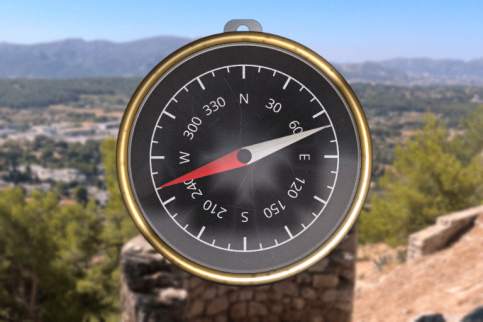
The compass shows 250 °
